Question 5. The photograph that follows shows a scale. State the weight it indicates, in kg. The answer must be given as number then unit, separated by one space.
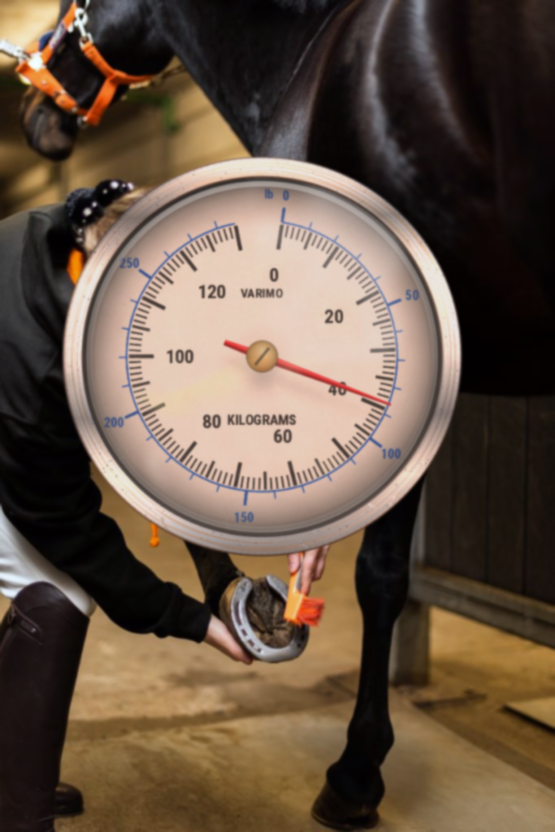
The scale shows 39 kg
